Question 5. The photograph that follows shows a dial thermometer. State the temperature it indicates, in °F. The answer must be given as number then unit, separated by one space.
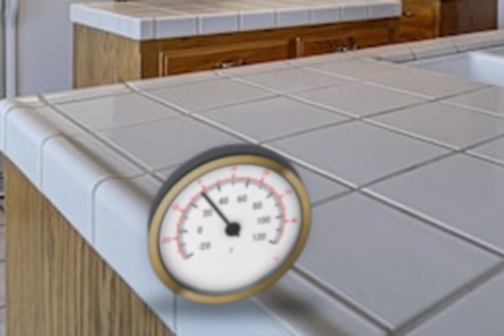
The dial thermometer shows 30 °F
